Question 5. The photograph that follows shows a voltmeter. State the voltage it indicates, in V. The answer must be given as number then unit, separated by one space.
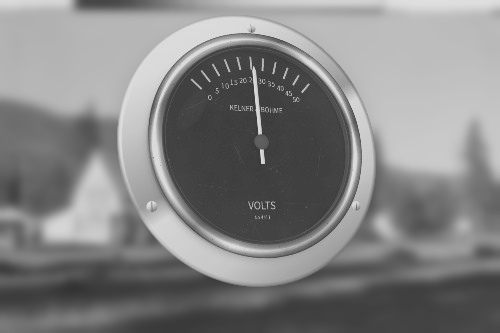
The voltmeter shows 25 V
